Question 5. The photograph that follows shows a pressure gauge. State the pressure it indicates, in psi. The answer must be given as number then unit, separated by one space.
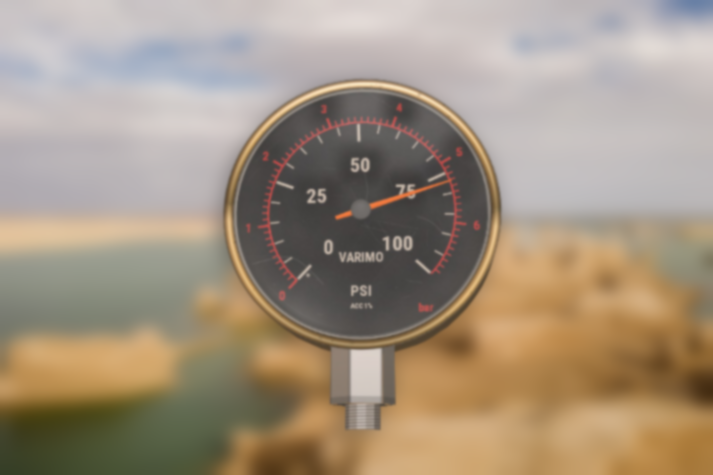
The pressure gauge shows 77.5 psi
